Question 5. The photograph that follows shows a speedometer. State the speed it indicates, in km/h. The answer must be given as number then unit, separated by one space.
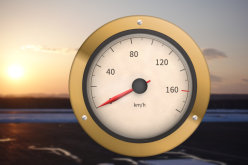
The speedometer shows 0 km/h
